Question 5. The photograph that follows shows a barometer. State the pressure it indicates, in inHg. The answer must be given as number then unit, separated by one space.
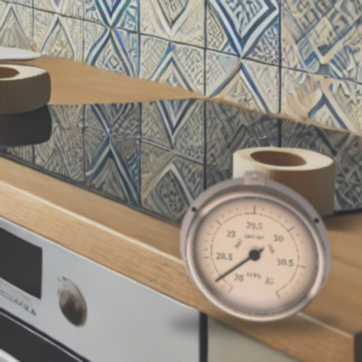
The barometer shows 28.2 inHg
